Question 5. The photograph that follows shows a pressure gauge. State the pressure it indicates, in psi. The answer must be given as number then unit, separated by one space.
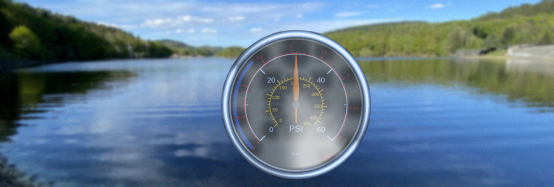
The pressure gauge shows 30 psi
